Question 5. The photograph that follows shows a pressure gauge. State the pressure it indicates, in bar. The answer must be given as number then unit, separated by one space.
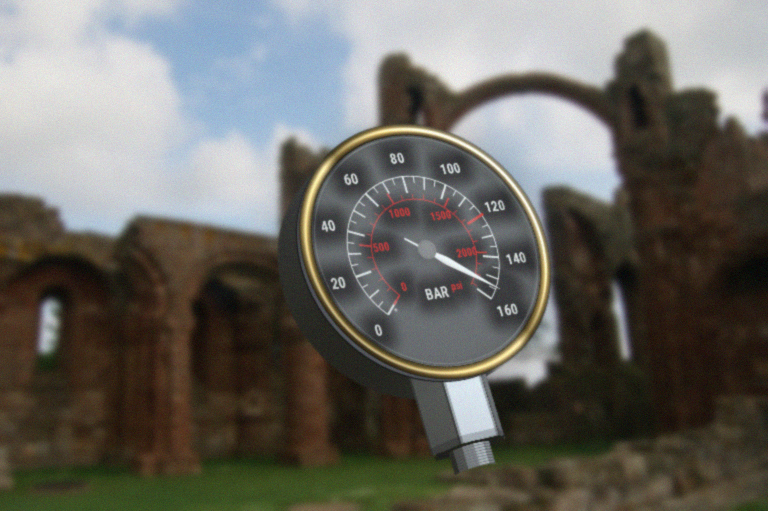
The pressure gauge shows 155 bar
